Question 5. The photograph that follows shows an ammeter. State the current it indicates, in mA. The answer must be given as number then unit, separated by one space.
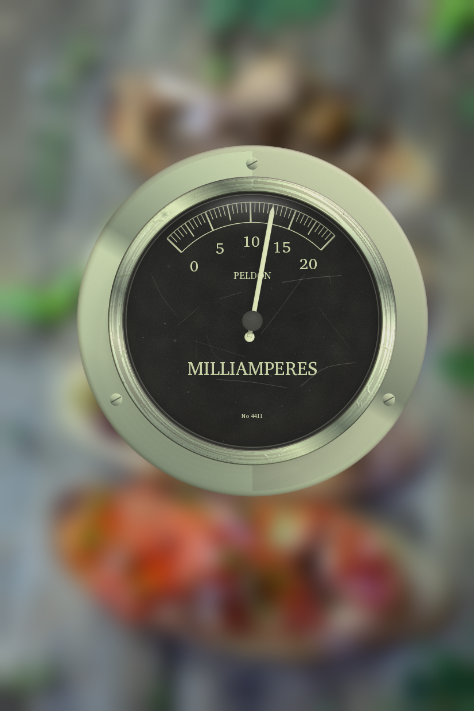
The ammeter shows 12.5 mA
